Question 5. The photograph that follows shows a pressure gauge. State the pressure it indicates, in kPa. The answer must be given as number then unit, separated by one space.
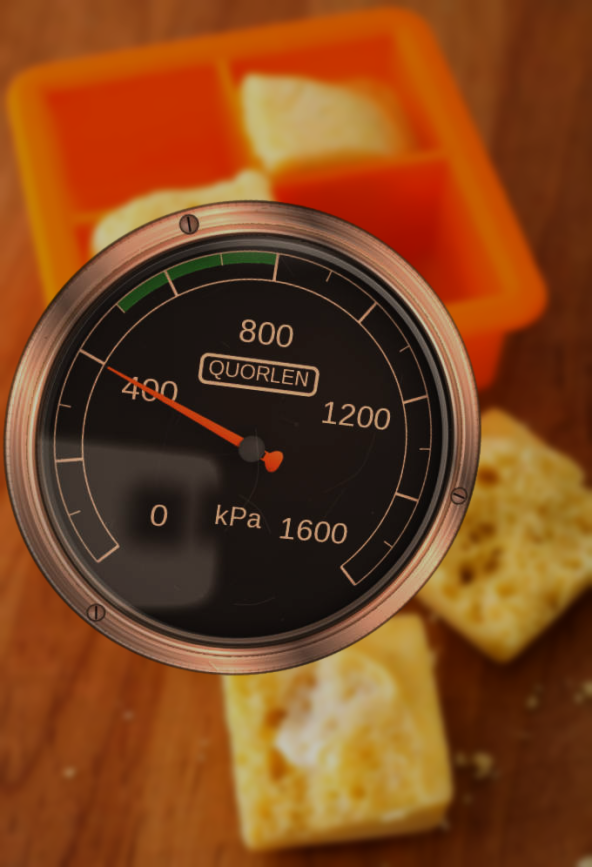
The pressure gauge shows 400 kPa
